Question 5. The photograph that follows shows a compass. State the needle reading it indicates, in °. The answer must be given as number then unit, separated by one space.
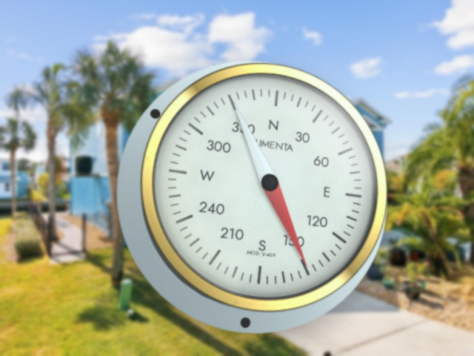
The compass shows 150 °
